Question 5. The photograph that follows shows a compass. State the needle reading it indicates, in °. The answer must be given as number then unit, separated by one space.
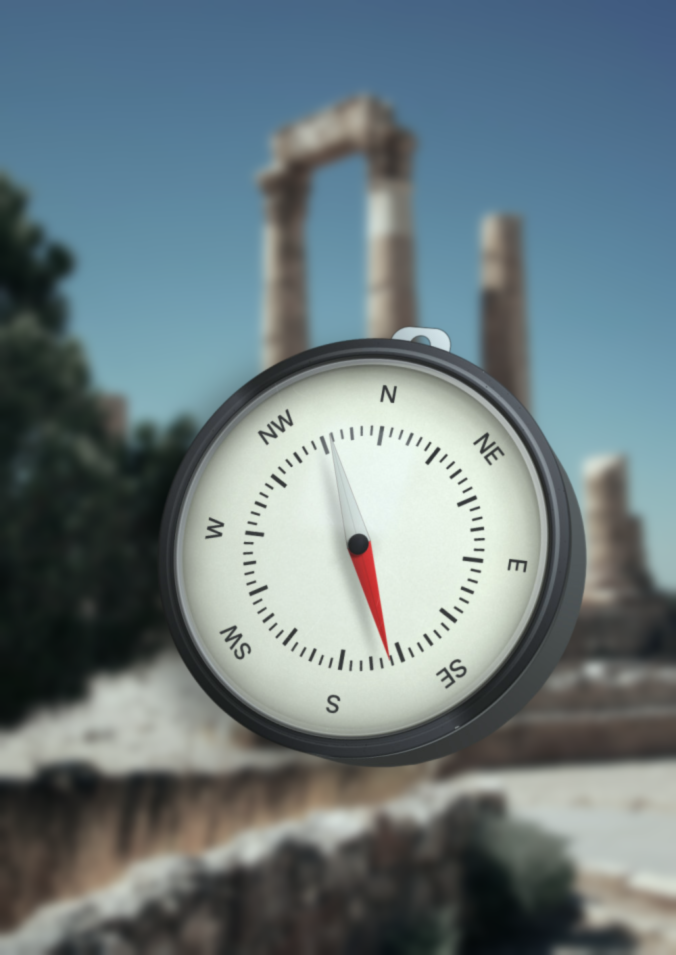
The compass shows 155 °
